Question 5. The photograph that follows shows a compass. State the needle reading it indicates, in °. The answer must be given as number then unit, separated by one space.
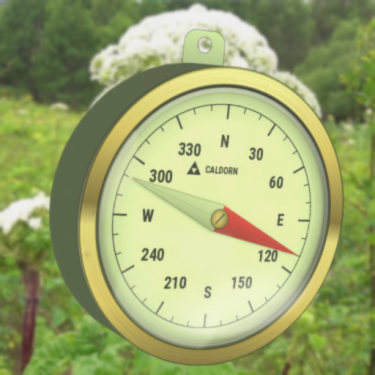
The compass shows 110 °
